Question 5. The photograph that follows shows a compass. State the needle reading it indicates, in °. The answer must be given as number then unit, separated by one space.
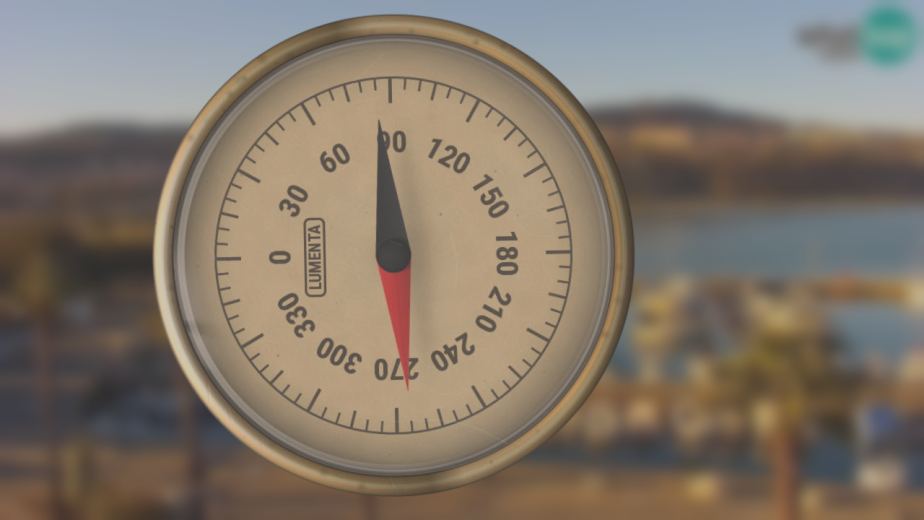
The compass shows 265 °
